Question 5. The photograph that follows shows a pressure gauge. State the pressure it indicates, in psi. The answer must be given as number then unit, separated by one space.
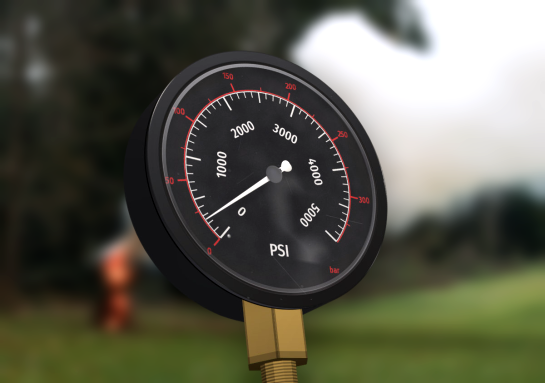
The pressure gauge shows 250 psi
